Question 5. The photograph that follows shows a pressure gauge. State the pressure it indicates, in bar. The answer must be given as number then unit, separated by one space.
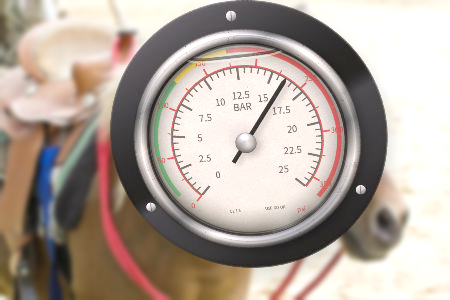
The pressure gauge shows 16 bar
